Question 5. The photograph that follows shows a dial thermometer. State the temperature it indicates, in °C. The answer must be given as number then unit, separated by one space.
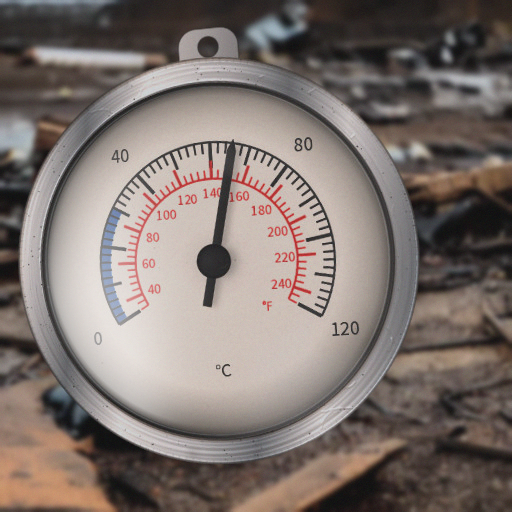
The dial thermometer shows 66 °C
